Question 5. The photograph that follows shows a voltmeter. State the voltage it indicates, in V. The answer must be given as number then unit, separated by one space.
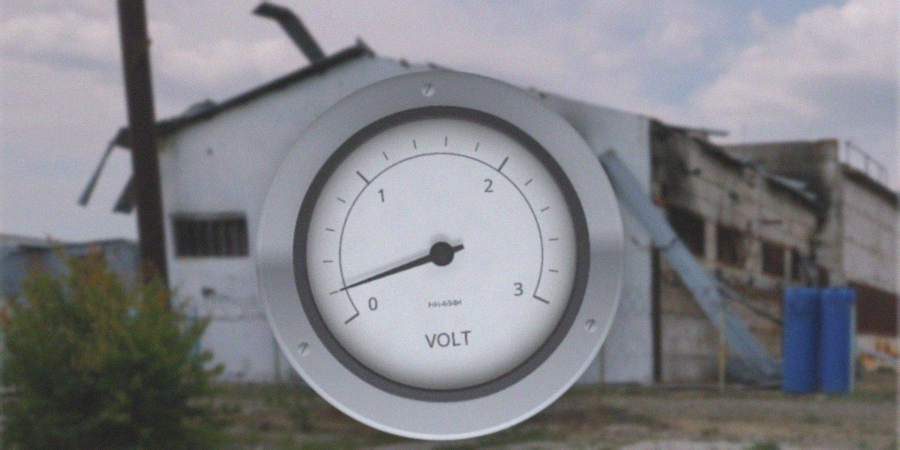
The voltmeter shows 0.2 V
